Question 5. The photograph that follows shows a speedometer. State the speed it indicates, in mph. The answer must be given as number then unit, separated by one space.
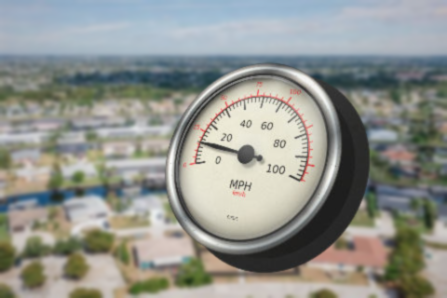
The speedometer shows 10 mph
